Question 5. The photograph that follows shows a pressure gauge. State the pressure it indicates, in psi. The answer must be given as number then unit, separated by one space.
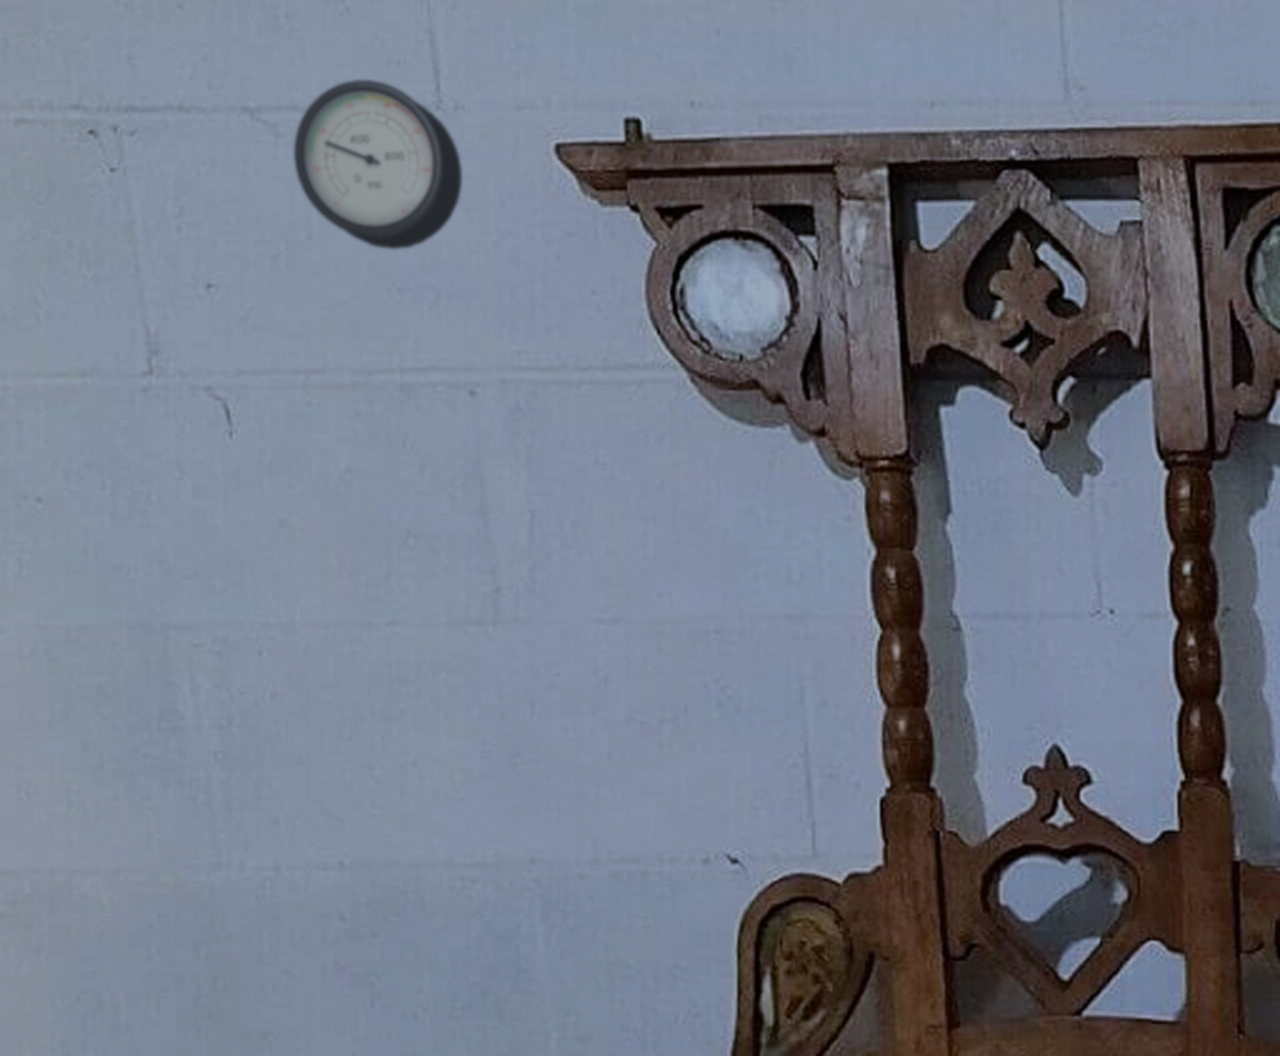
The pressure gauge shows 250 psi
